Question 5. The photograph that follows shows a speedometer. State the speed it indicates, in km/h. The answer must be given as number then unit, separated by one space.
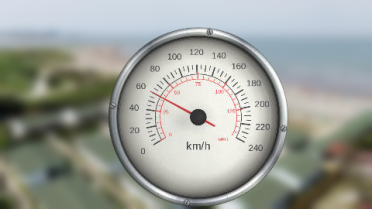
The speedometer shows 60 km/h
